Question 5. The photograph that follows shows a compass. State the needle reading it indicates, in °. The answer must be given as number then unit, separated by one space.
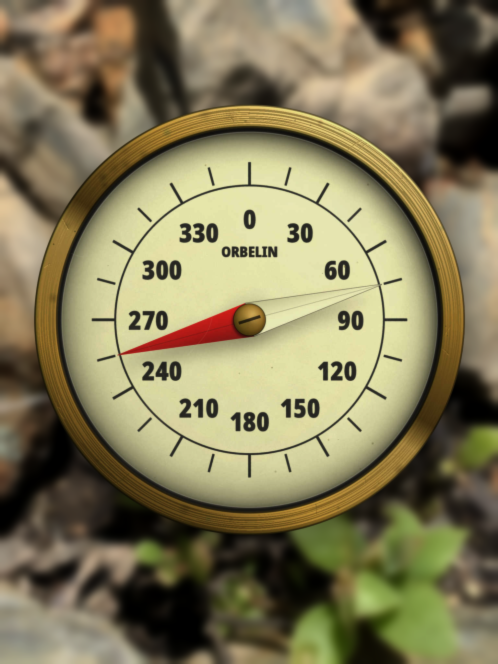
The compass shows 255 °
